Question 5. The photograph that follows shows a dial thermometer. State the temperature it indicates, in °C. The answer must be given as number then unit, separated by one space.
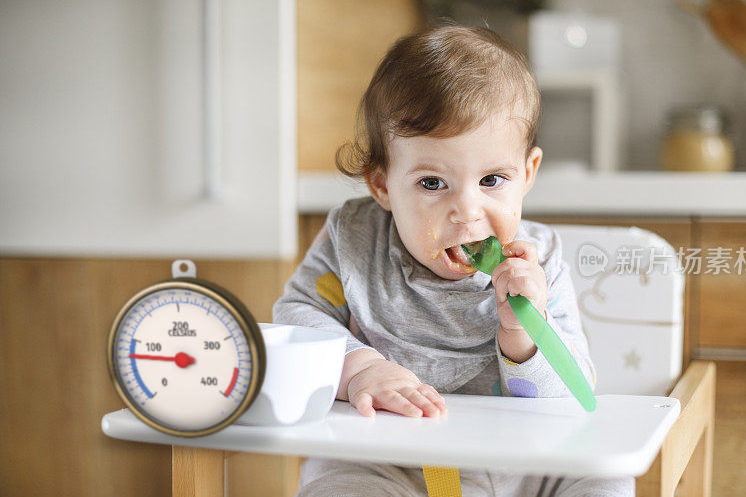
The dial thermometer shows 75 °C
